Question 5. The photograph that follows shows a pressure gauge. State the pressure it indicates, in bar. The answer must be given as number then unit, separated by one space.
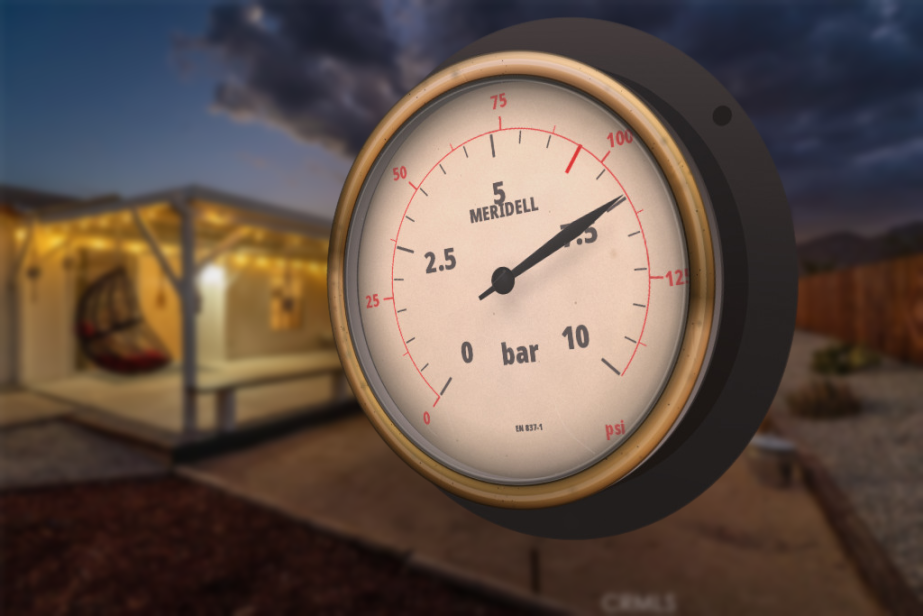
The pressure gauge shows 7.5 bar
